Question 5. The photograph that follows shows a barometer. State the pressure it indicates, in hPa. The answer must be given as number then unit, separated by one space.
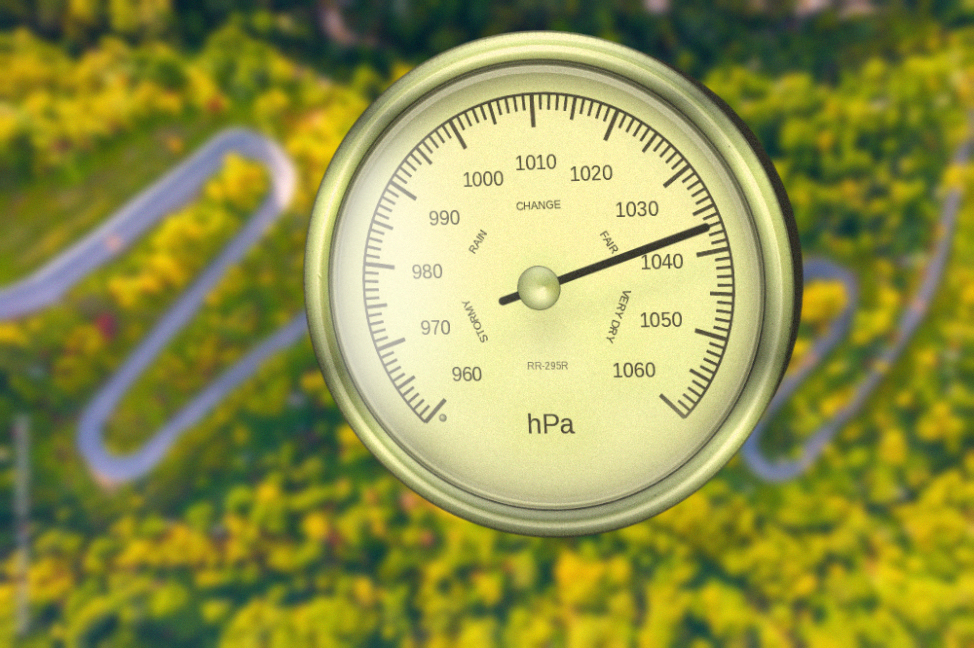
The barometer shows 1037 hPa
